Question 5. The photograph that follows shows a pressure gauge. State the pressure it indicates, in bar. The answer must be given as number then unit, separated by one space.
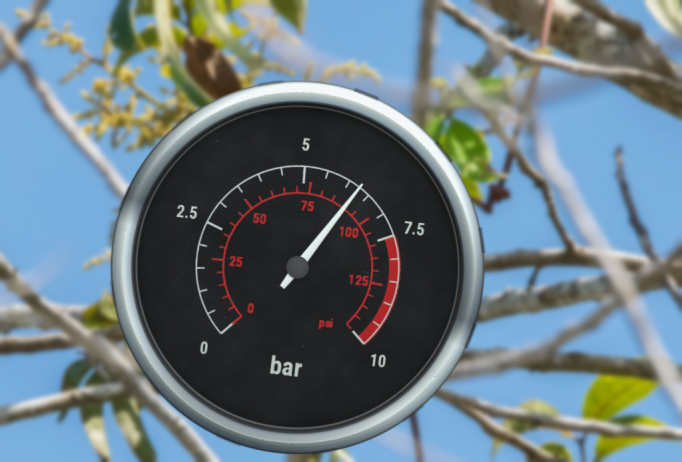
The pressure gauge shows 6.25 bar
